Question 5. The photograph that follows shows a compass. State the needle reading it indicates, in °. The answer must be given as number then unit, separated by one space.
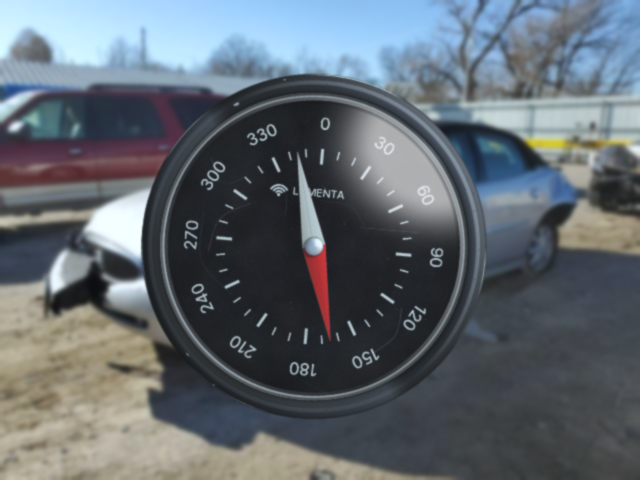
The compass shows 165 °
